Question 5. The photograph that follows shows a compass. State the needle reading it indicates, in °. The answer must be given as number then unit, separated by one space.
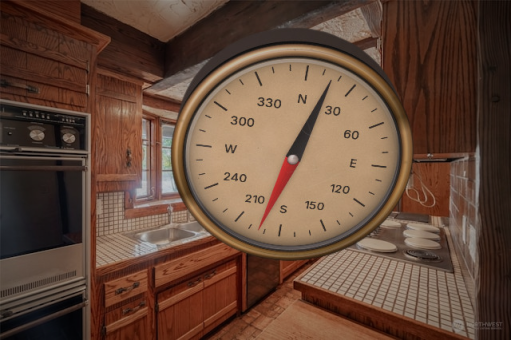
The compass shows 195 °
